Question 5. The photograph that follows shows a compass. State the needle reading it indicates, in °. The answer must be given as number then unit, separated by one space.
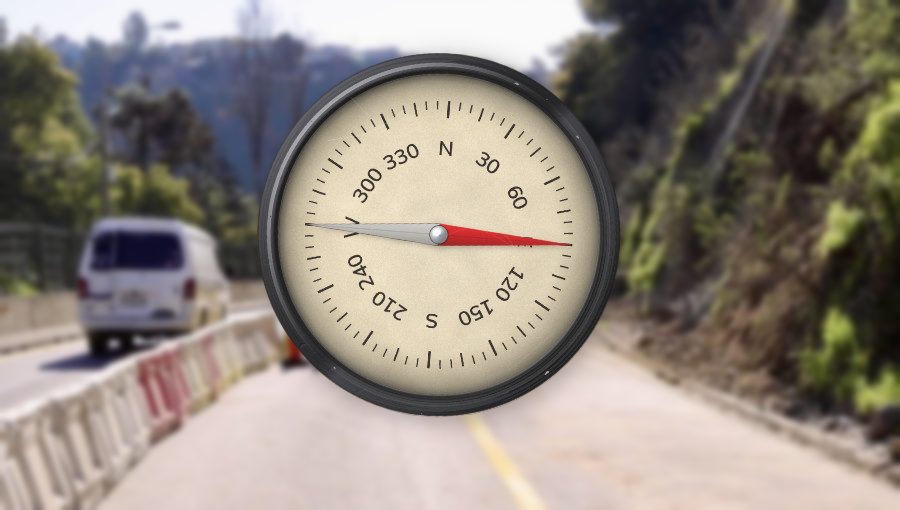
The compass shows 90 °
